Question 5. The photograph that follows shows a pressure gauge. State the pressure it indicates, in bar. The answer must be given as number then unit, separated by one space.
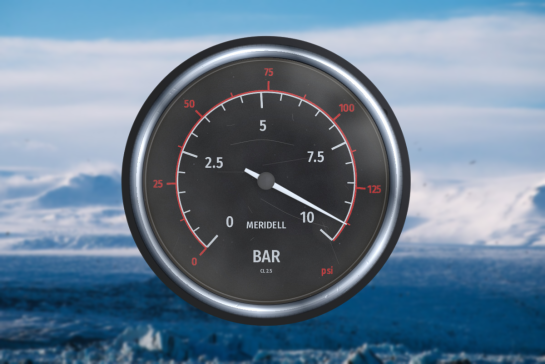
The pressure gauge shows 9.5 bar
